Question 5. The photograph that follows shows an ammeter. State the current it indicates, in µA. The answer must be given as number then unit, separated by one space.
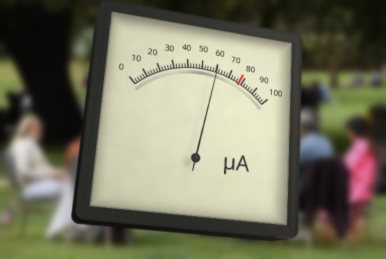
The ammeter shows 60 µA
